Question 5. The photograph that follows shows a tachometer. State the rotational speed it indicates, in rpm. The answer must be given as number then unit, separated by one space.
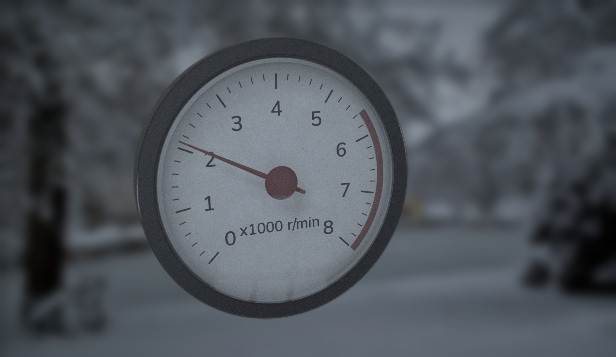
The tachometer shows 2100 rpm
